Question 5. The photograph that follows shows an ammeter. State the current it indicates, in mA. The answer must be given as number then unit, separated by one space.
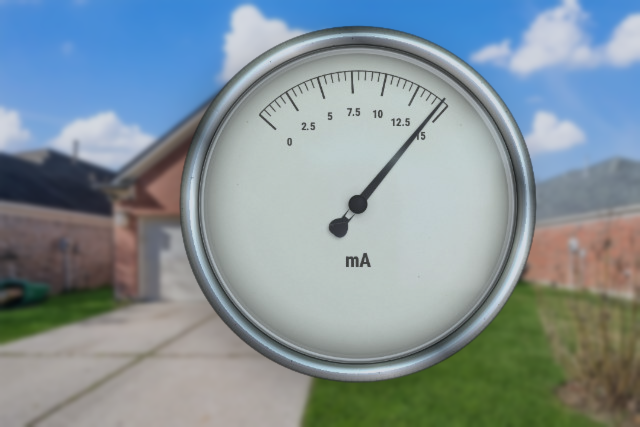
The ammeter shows 14.5 mA
